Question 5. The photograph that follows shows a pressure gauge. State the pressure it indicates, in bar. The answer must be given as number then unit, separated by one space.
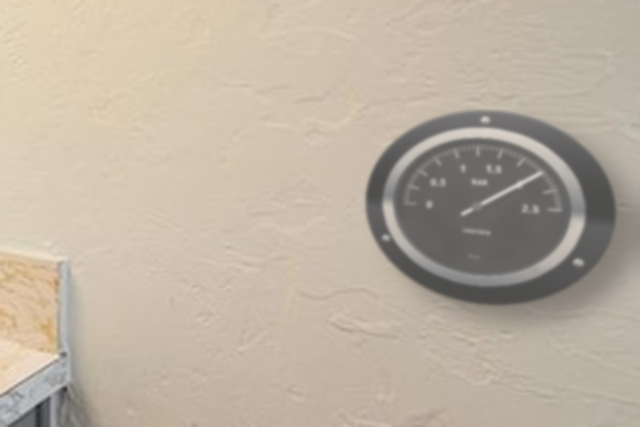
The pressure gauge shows 2 bar
